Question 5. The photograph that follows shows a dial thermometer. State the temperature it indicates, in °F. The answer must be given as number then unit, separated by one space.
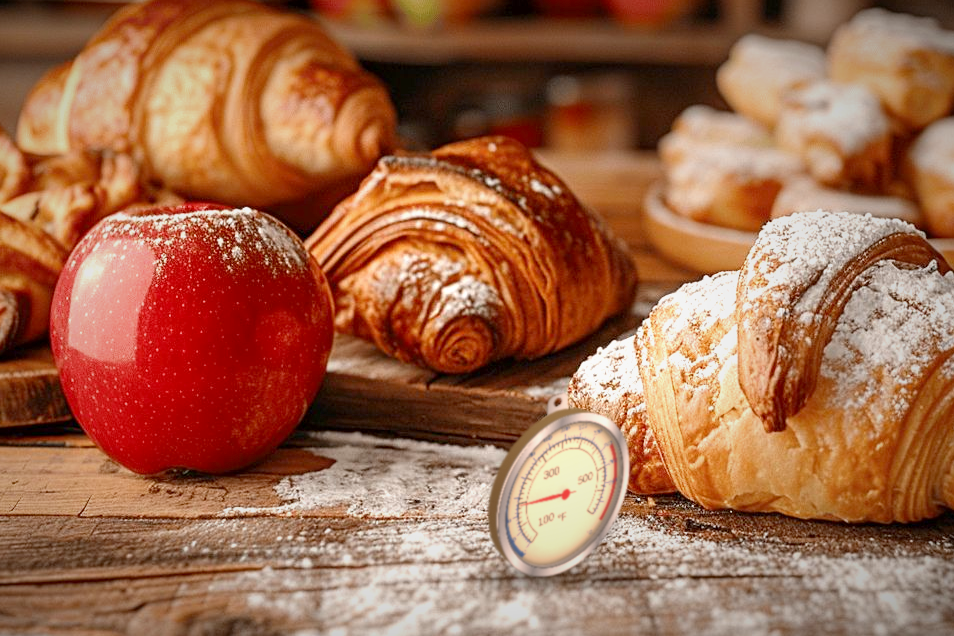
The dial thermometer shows 200 °F
